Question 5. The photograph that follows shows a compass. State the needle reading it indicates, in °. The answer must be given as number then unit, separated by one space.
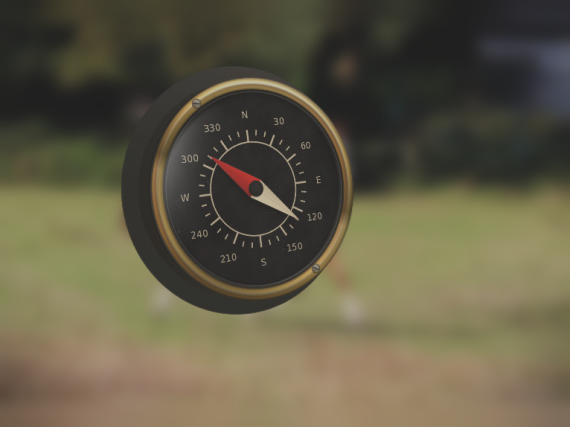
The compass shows 310 °
